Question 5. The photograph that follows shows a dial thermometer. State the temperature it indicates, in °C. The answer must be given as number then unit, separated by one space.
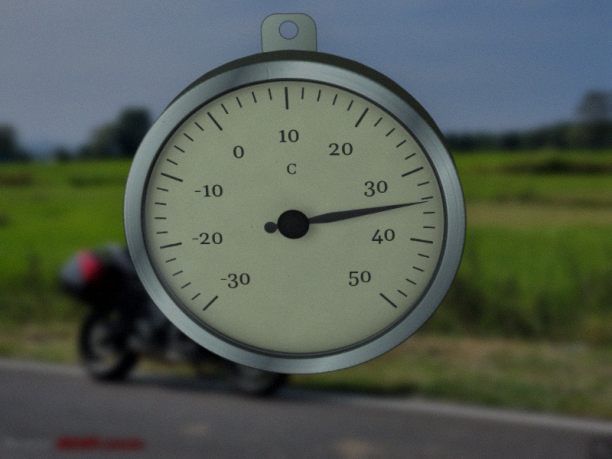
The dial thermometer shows 34 °C
